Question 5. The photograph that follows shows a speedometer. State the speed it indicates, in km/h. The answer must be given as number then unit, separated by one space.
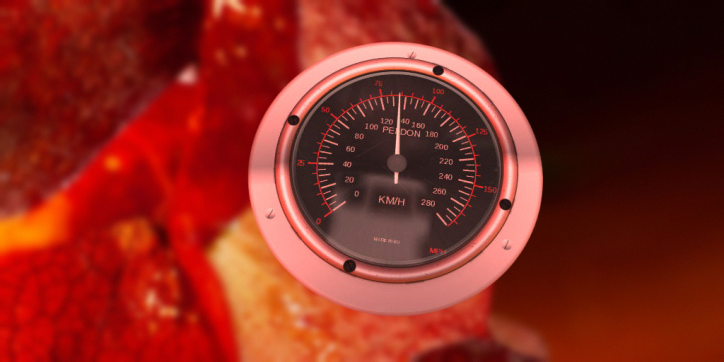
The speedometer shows 135 km/h
